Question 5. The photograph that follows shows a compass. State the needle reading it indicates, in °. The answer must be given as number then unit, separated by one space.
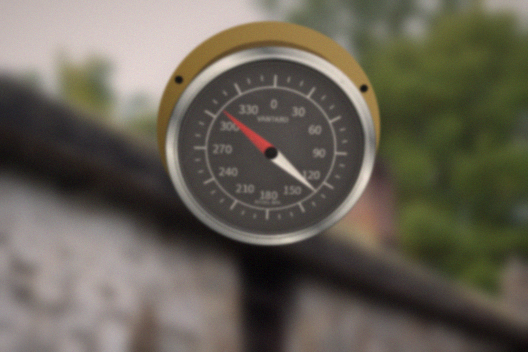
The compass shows 310 °
